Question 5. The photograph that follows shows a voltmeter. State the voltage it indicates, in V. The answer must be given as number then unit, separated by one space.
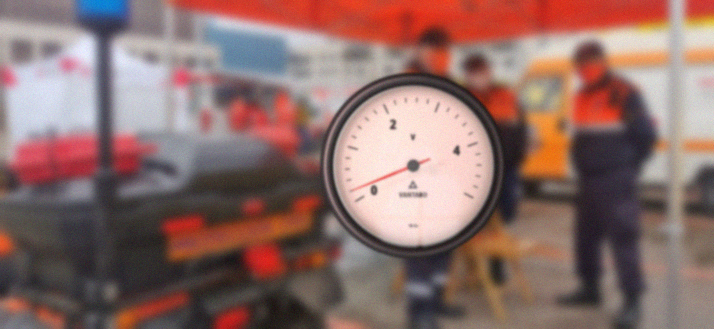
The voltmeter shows 0.2 V
